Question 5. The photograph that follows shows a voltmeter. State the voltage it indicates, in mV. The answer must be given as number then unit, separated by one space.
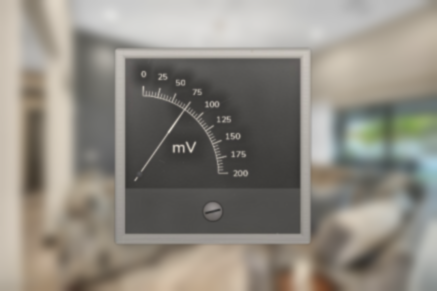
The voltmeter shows 75 mV
